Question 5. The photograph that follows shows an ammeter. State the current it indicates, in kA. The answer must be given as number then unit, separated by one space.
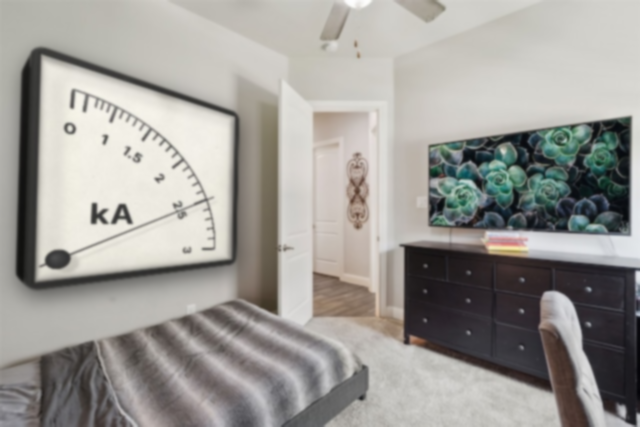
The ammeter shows 2.5 kA
